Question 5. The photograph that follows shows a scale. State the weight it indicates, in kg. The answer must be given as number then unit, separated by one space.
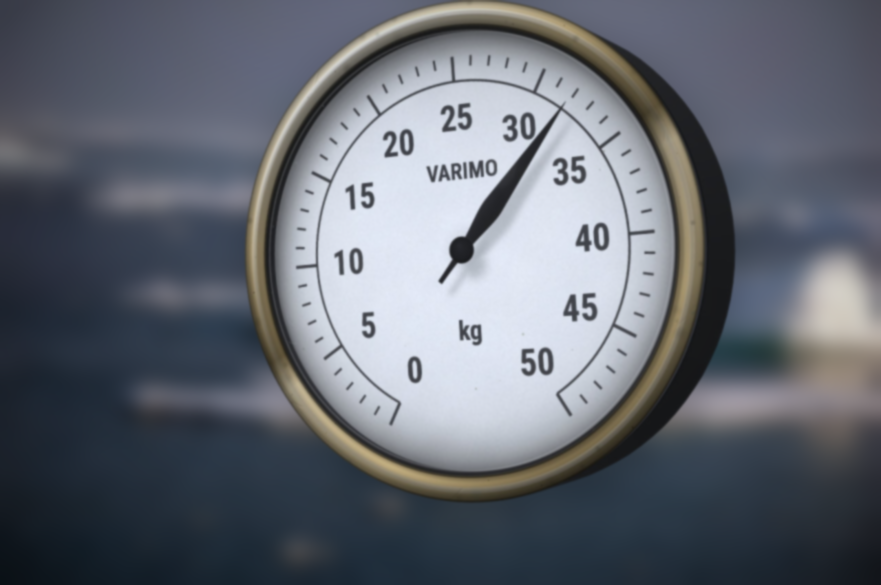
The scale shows 32 kg
